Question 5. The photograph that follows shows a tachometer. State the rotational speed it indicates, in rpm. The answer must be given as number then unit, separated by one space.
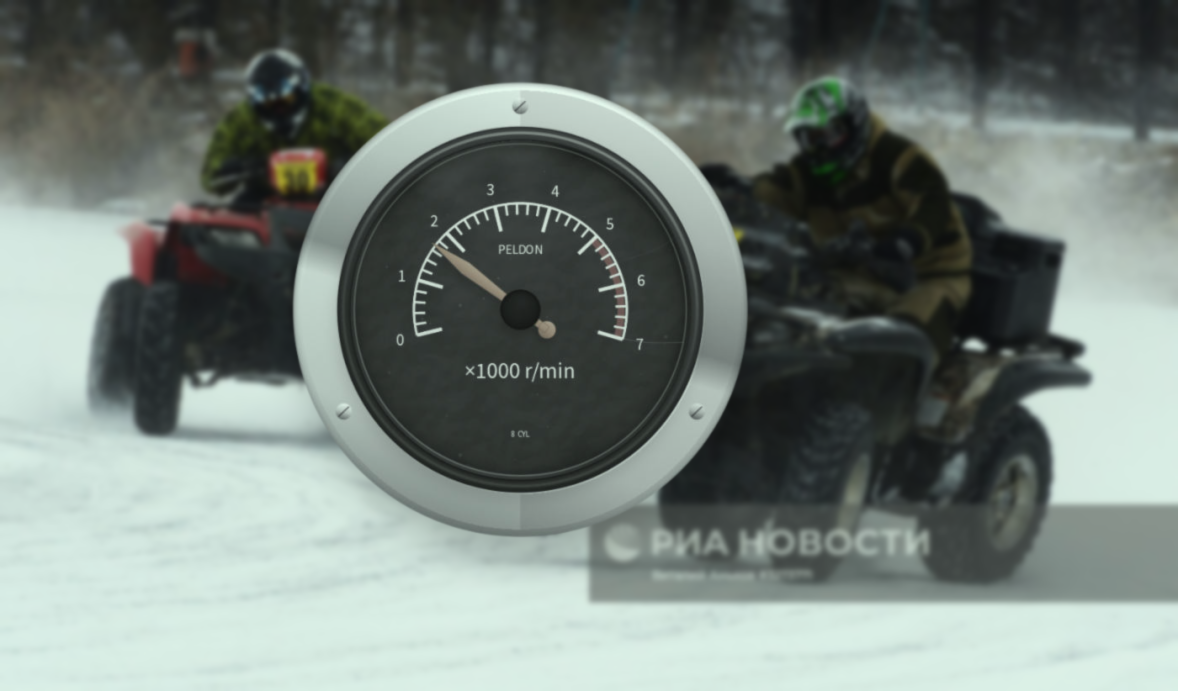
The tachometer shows 1700 rpm
